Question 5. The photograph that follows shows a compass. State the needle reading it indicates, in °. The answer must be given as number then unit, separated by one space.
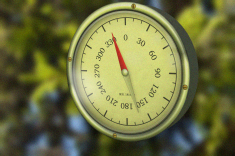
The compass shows 340 °
